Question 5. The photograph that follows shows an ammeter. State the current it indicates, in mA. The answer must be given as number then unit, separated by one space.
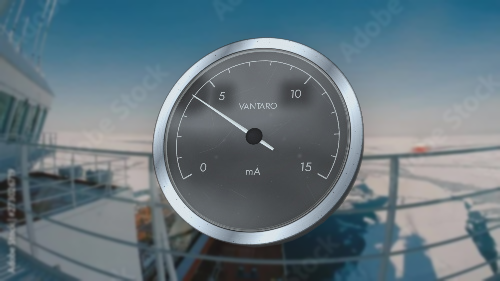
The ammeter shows 4 mA
